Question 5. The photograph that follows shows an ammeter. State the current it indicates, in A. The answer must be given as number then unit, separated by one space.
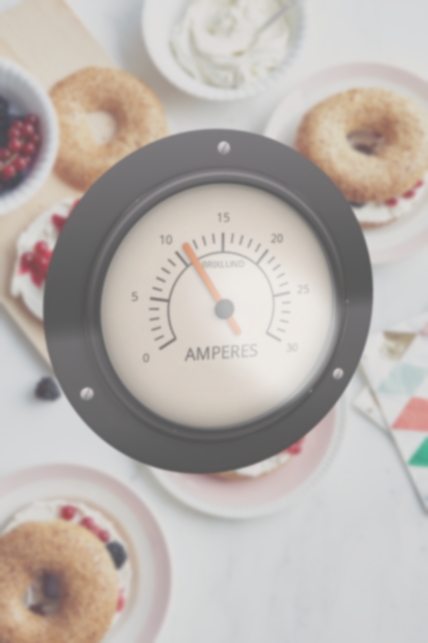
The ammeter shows 11 A
